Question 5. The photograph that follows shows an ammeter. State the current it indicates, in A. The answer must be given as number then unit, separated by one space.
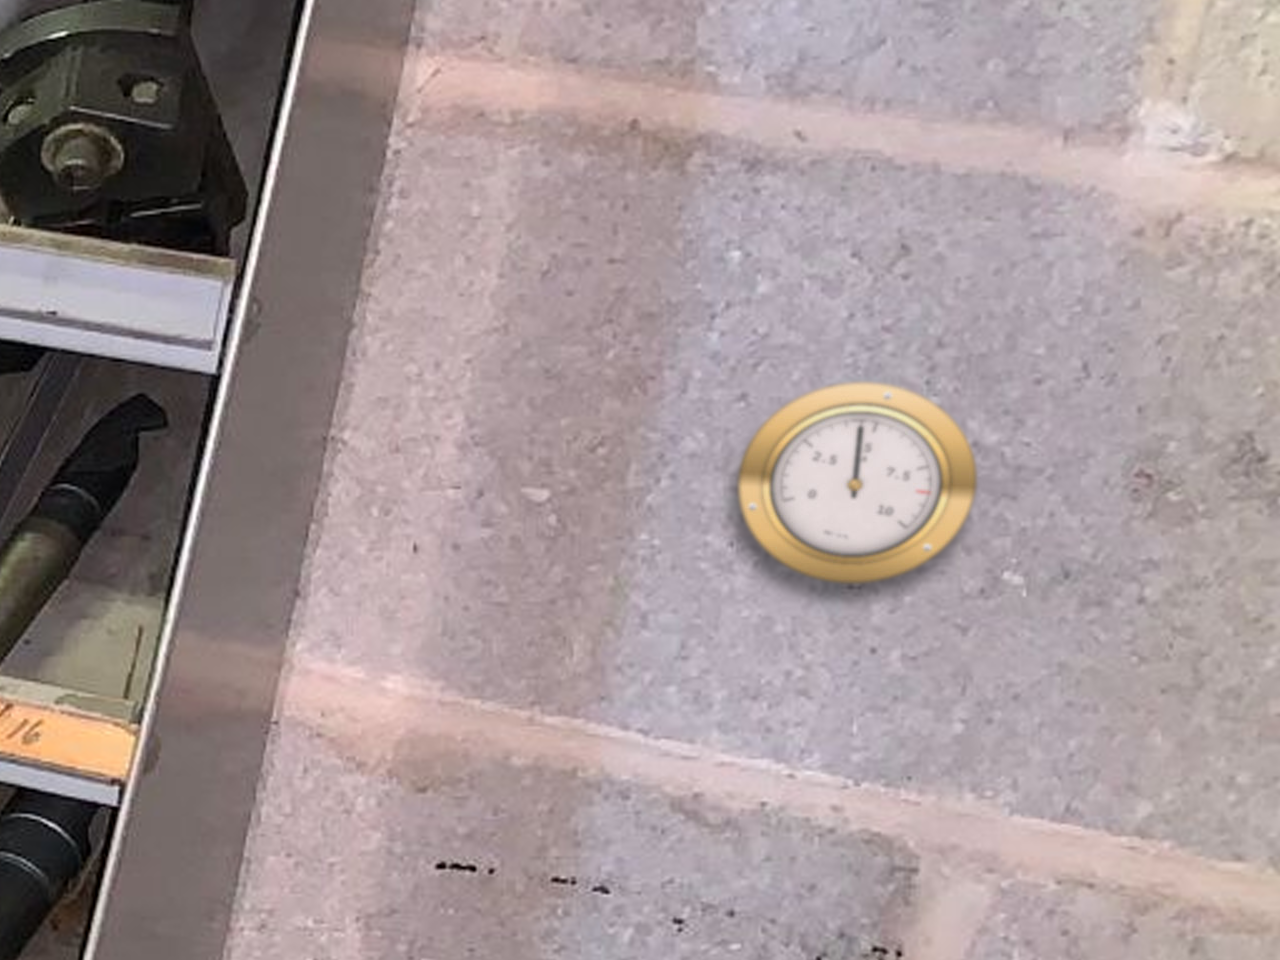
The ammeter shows 4.5 A
